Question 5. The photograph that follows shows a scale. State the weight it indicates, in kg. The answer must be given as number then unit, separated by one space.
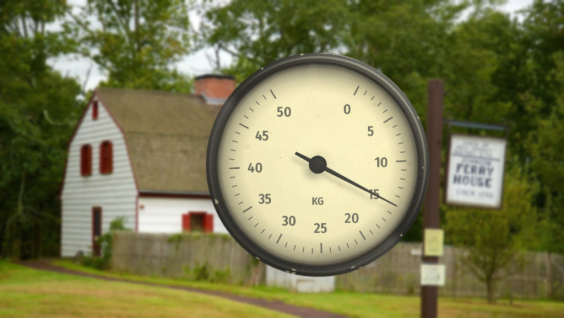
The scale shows 15 kg
